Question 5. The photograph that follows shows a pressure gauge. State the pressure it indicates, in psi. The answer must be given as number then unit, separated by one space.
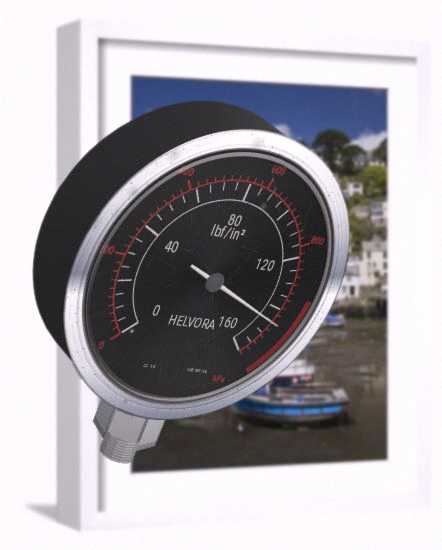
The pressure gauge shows 145 psi
